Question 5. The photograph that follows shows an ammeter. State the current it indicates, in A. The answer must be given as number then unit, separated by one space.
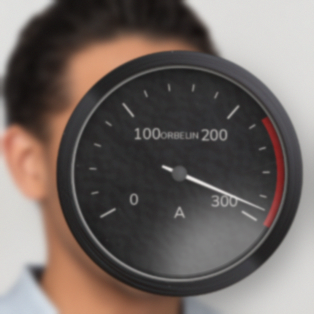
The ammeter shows 290 A
